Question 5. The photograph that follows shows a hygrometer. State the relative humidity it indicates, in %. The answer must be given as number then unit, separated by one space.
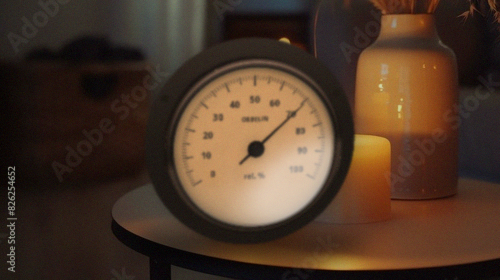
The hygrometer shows 70 %
